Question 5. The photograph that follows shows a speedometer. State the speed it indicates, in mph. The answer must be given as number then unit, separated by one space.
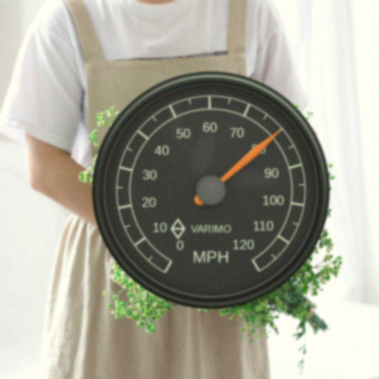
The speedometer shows 80 mph
